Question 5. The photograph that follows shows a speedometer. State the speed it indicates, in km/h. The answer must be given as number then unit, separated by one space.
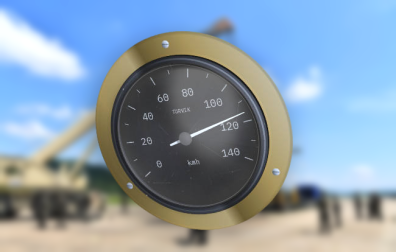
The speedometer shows 115 km/h
